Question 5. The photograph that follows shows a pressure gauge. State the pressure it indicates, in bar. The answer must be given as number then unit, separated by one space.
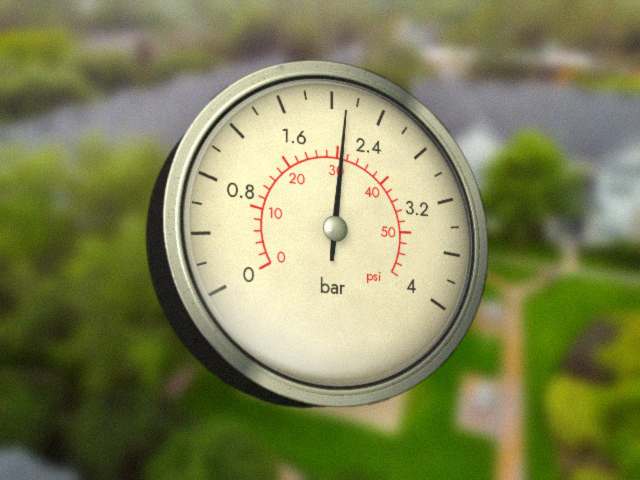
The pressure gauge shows 2.1 bar
